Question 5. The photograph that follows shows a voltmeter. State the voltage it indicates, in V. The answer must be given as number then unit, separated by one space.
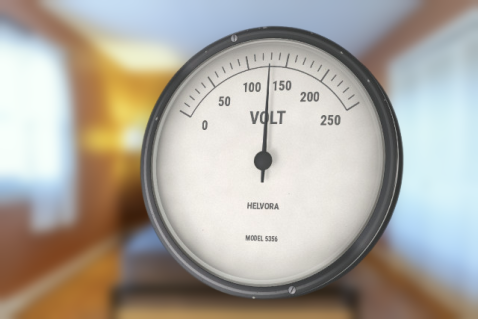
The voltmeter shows 130 V
